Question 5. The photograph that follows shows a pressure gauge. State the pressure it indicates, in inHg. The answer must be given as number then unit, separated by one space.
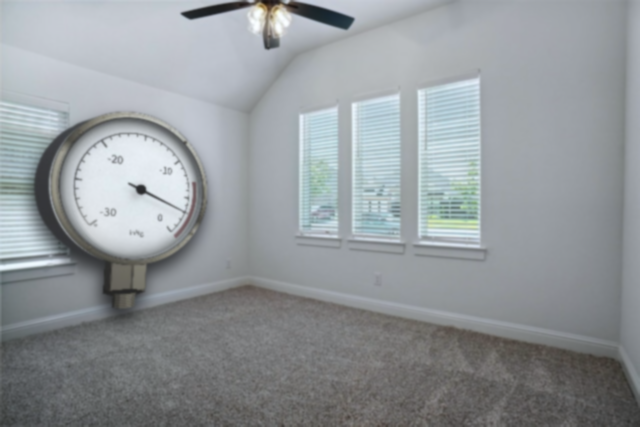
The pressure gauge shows -3 inHg
